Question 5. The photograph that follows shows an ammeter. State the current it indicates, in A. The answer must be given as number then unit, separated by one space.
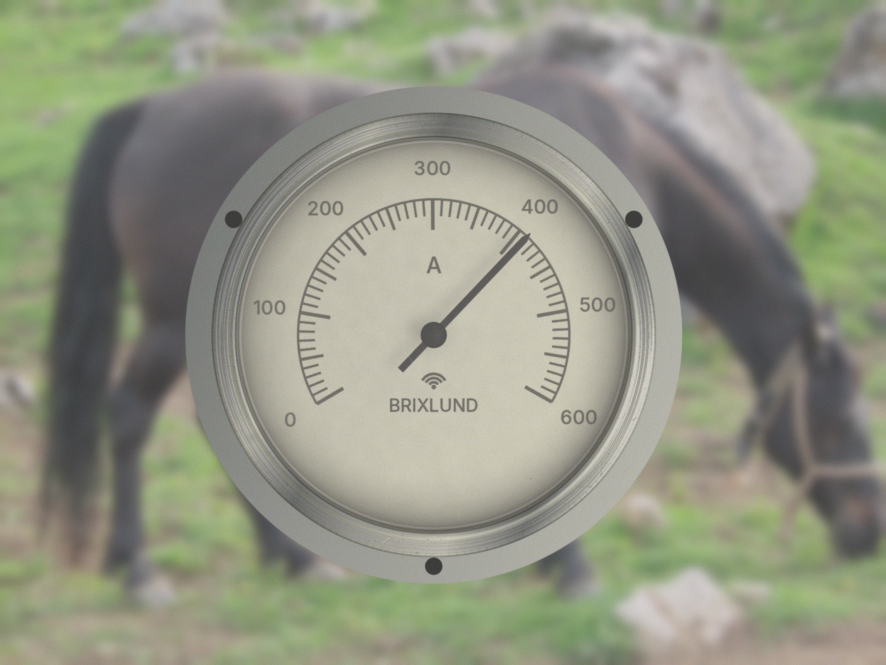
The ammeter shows 410 A
